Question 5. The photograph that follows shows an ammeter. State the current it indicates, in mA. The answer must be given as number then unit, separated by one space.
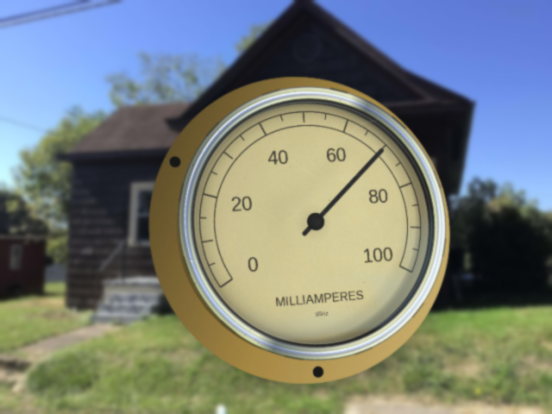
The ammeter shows 70 mA
